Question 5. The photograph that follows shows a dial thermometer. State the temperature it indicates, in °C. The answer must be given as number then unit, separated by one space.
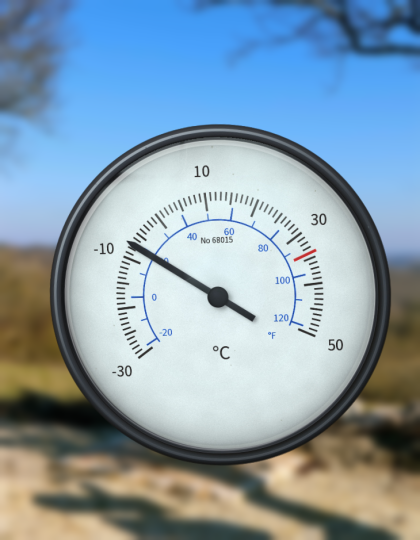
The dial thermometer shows -7 °C
